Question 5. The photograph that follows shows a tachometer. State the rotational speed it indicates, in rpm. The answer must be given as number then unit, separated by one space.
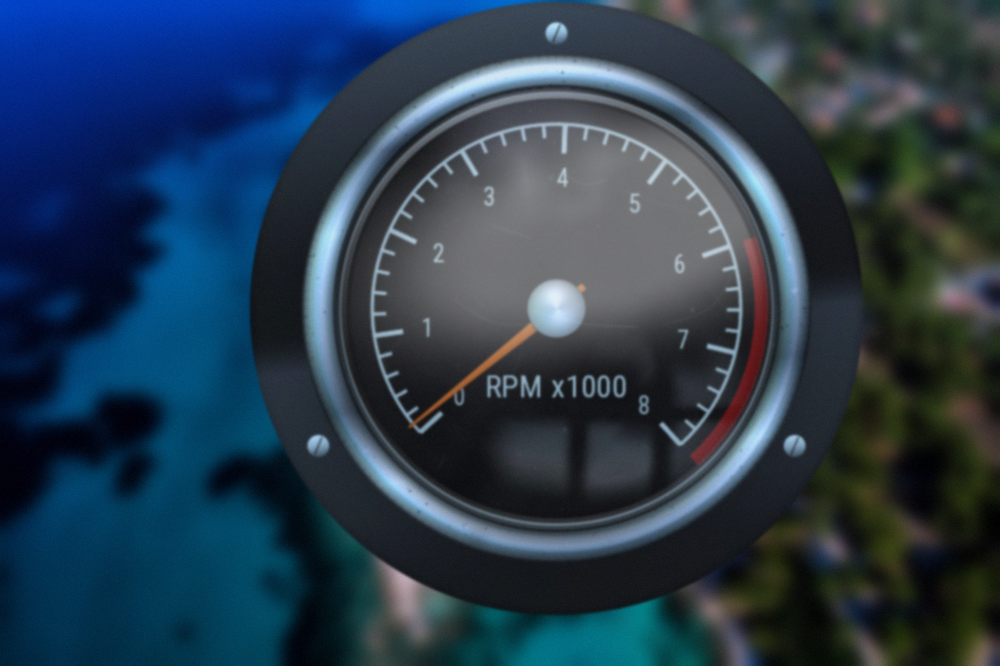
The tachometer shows 100 rpm
